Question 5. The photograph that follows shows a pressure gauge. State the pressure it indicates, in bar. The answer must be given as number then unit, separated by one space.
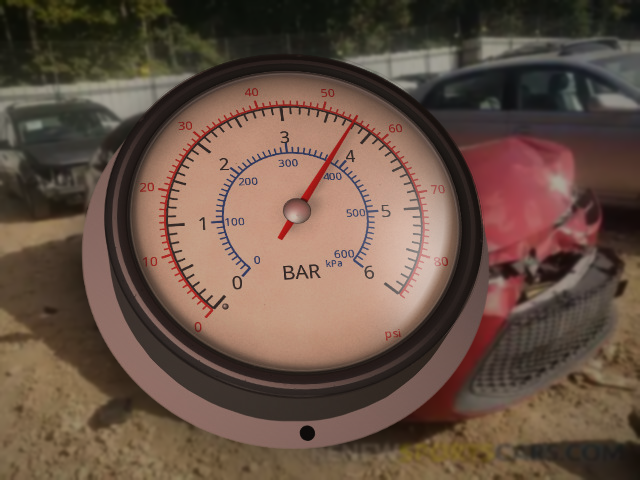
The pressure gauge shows 3.8 bar
